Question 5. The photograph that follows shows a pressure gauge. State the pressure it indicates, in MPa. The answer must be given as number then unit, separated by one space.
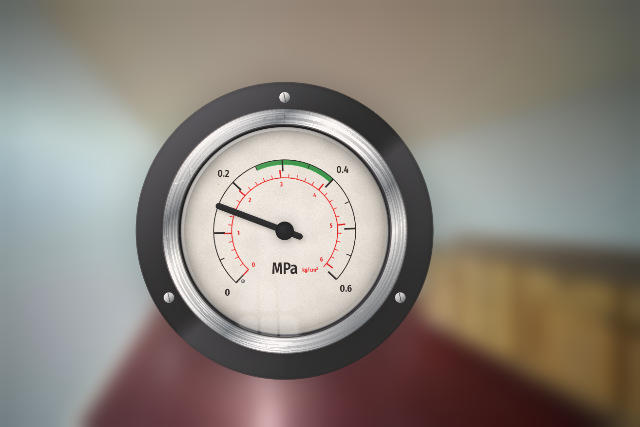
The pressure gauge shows 0.15 MPa
